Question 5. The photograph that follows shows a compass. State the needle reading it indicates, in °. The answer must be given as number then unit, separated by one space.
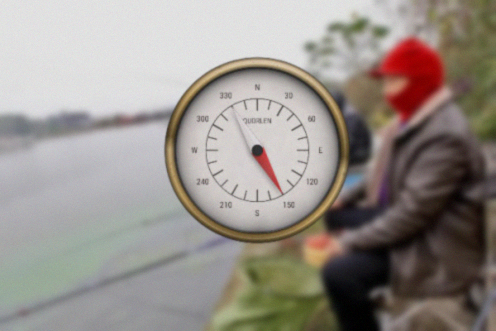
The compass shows 150 °
